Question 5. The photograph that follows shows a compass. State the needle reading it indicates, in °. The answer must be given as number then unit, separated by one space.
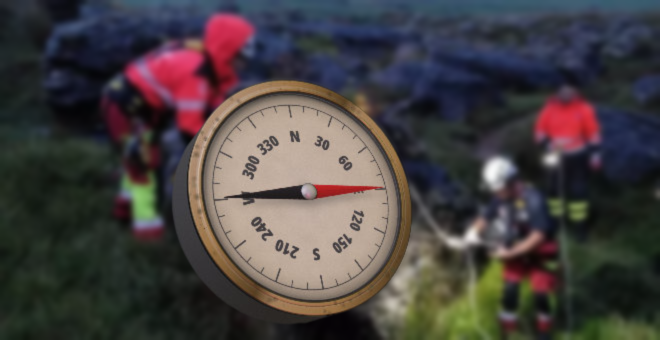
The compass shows 90 °
